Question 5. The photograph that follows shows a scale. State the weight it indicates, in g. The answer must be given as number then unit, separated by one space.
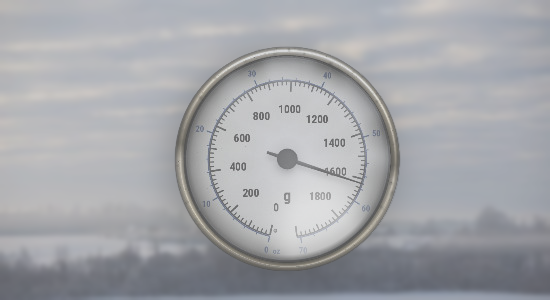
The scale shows 1620 g
